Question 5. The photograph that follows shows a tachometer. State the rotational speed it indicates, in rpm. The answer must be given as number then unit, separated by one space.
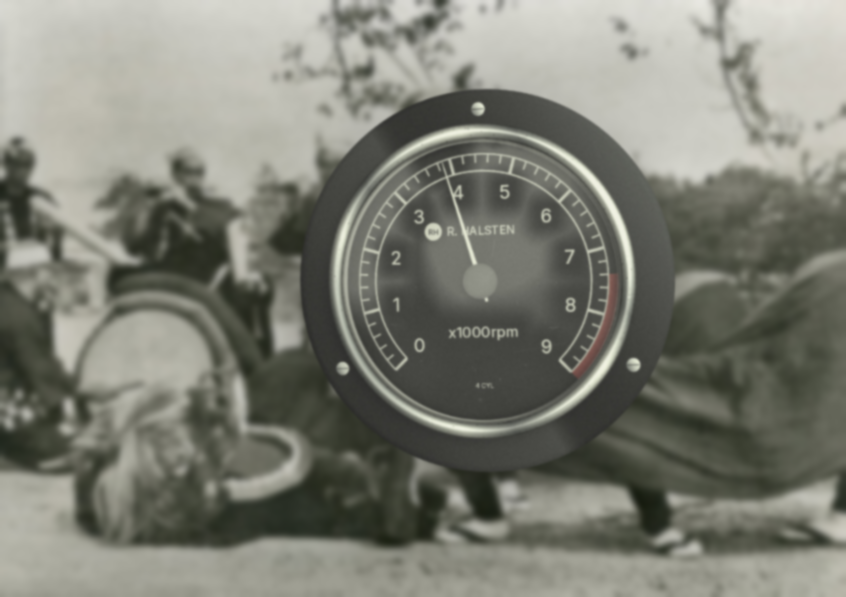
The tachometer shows 3900 rpm
